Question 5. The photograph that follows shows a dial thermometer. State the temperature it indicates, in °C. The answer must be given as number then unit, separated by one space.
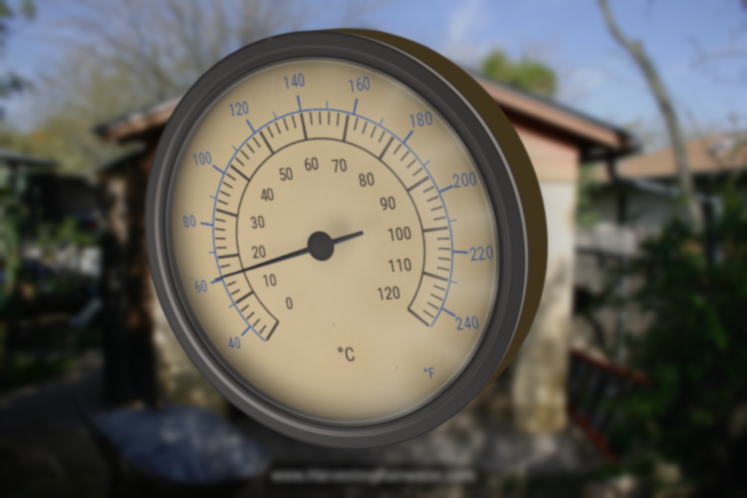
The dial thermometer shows 16 °C
